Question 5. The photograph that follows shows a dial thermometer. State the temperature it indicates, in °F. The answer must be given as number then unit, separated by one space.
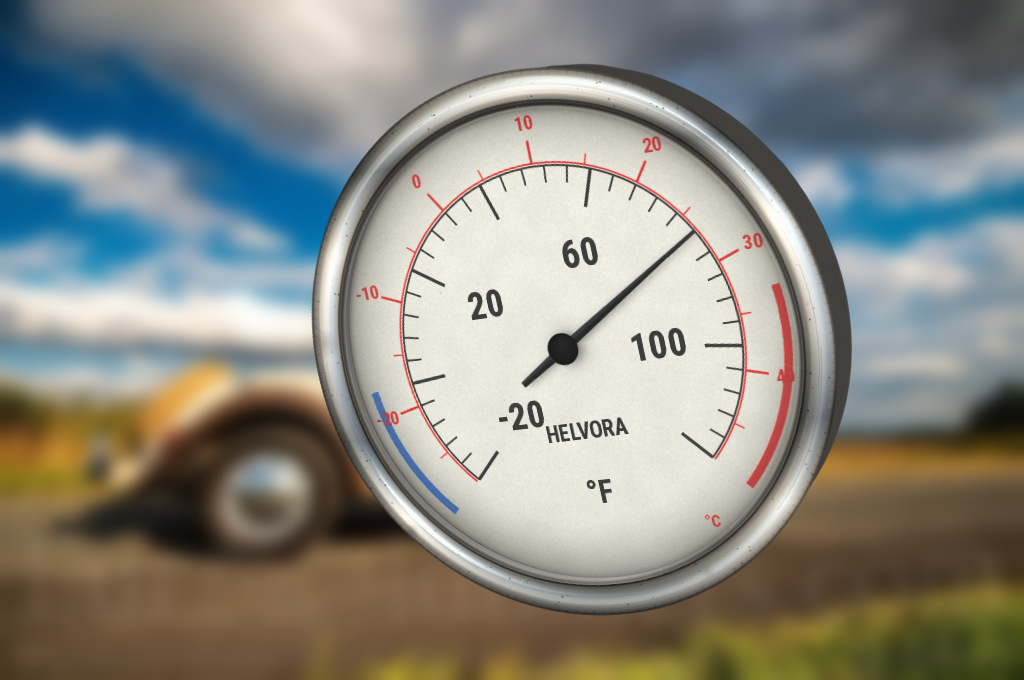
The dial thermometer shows 80 °F
